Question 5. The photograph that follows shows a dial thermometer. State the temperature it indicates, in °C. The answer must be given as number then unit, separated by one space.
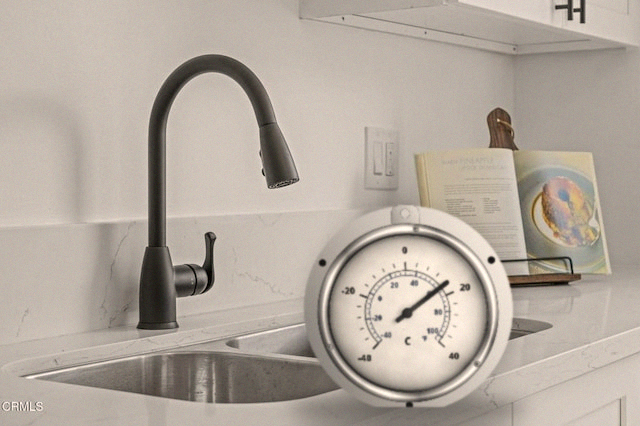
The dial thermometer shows 16 °C
